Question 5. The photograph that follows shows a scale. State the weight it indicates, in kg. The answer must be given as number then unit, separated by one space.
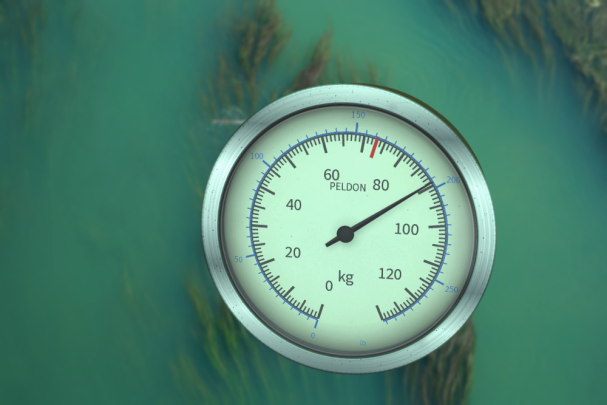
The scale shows 89 kg
